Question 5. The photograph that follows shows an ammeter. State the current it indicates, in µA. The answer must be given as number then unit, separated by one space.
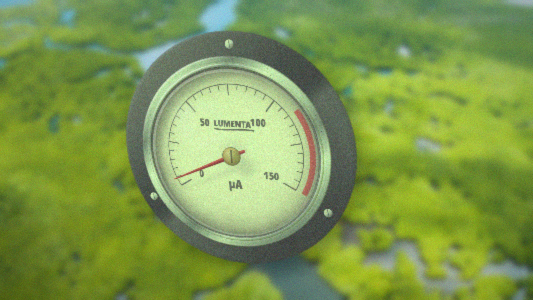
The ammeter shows 5 µA
